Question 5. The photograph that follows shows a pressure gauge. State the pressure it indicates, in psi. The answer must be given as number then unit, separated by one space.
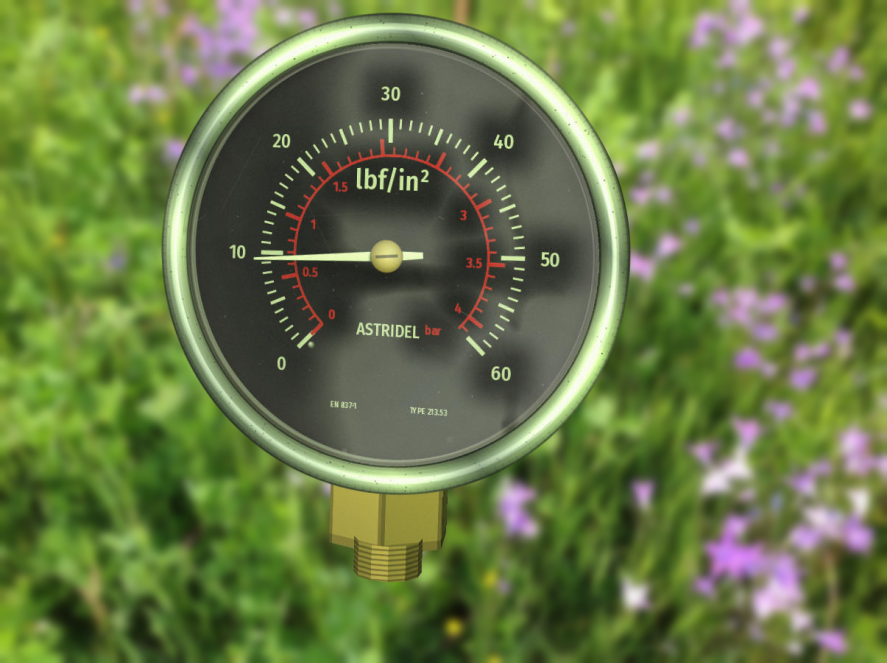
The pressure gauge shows 9.5 psi
